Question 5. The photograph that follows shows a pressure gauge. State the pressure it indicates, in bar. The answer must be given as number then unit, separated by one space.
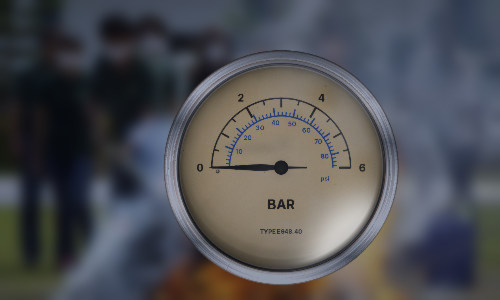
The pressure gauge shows 0 bar
